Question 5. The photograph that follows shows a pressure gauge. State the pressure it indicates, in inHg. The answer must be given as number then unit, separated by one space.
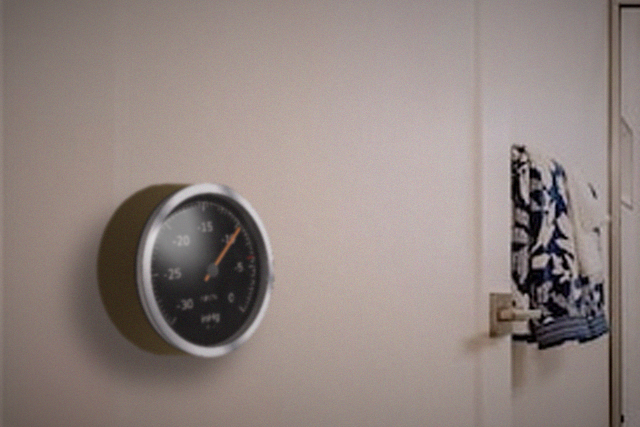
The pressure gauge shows -10 inHg
